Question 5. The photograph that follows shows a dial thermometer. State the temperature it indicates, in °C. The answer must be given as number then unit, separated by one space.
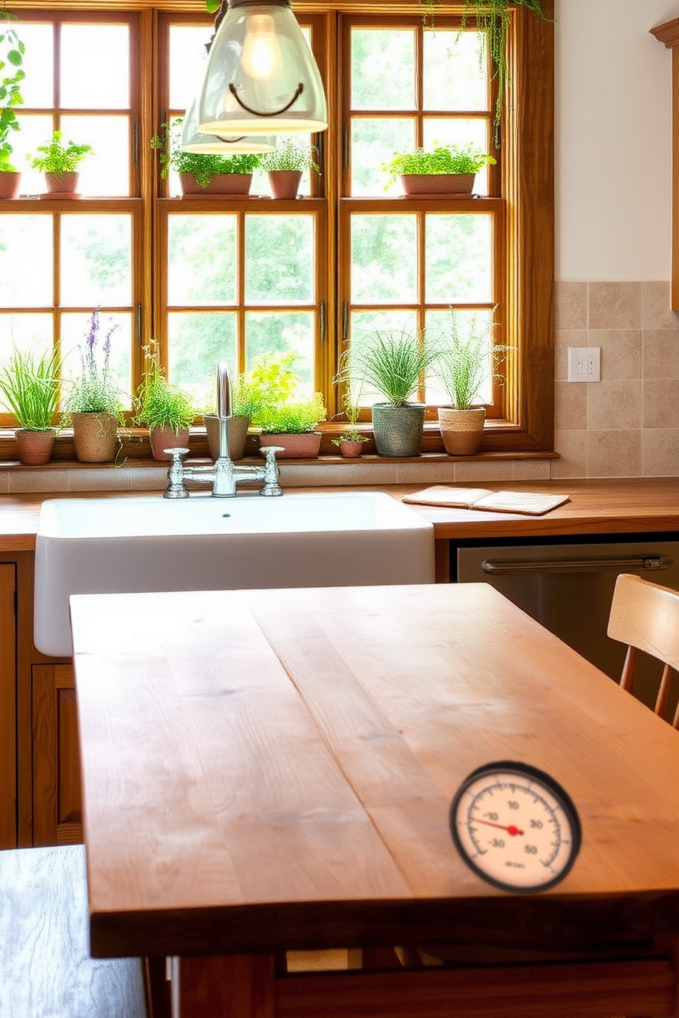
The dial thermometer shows -15 °C
